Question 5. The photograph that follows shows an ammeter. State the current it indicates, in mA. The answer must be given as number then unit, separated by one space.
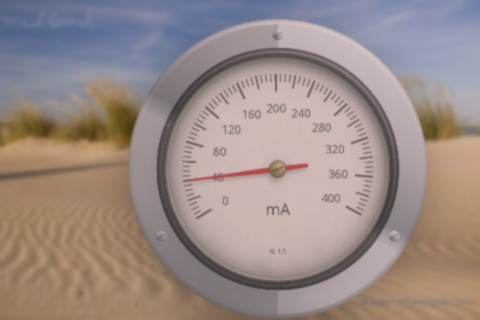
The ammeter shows 40 mA
